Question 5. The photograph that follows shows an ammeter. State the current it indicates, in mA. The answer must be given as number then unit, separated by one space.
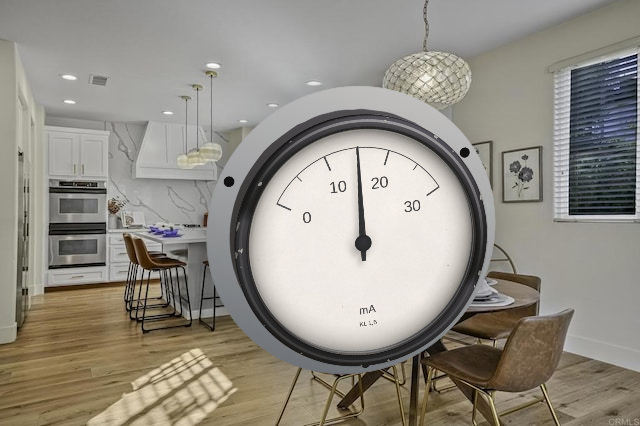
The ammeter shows 15 mA
